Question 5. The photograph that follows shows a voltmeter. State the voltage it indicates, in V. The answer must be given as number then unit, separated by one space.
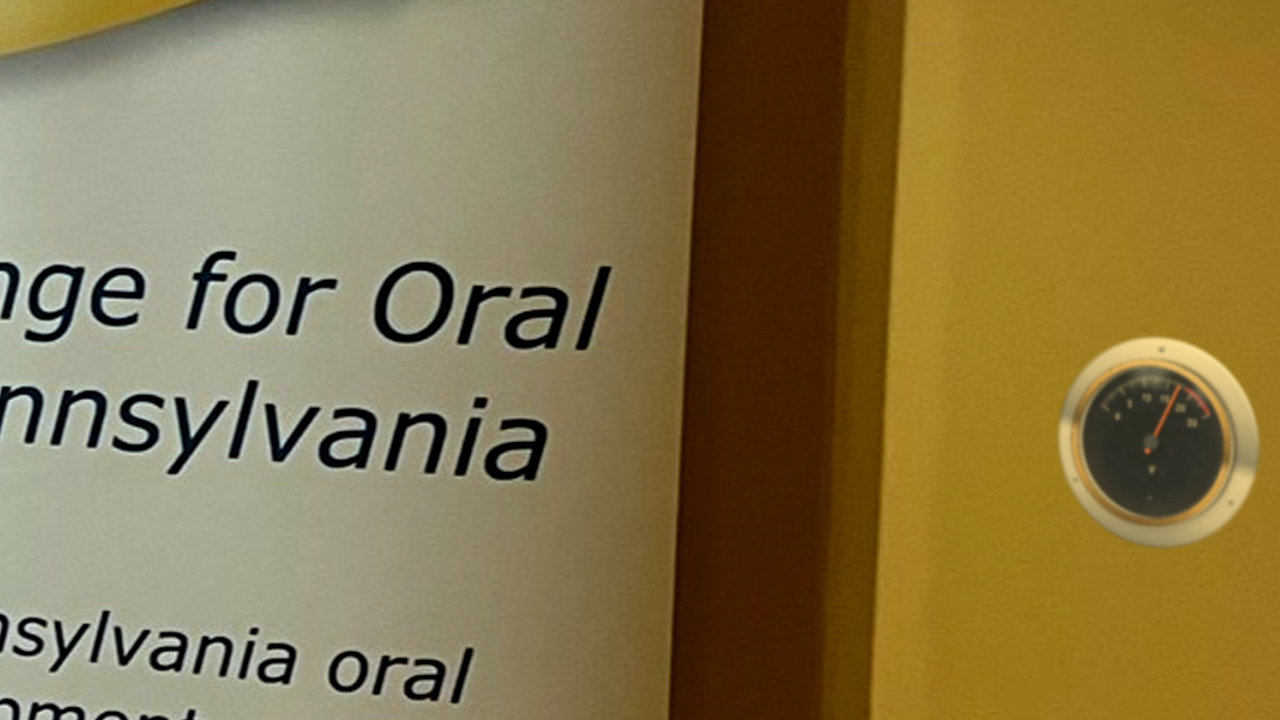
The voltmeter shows 17.5 V
